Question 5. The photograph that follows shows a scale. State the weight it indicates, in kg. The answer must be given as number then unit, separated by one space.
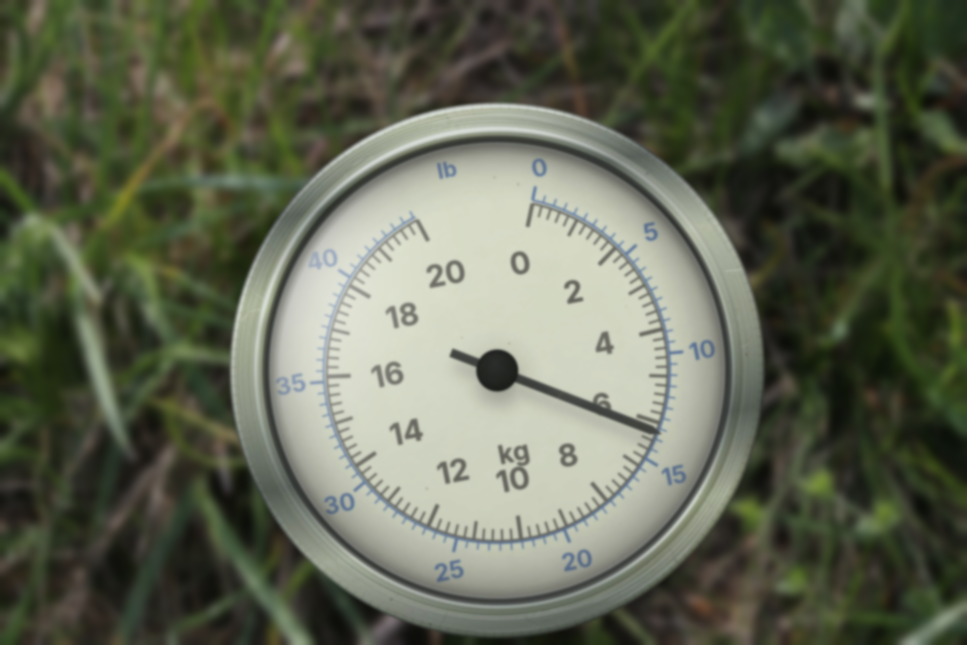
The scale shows 6.2 kg
